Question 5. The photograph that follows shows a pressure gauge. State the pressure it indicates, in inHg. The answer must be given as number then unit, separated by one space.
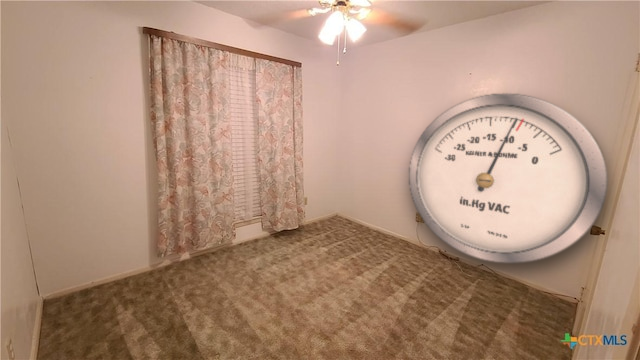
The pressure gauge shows -10 inHg
